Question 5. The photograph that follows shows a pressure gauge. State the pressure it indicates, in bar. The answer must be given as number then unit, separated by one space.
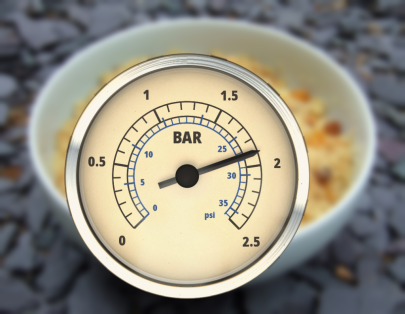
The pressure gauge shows 1.9 bar
